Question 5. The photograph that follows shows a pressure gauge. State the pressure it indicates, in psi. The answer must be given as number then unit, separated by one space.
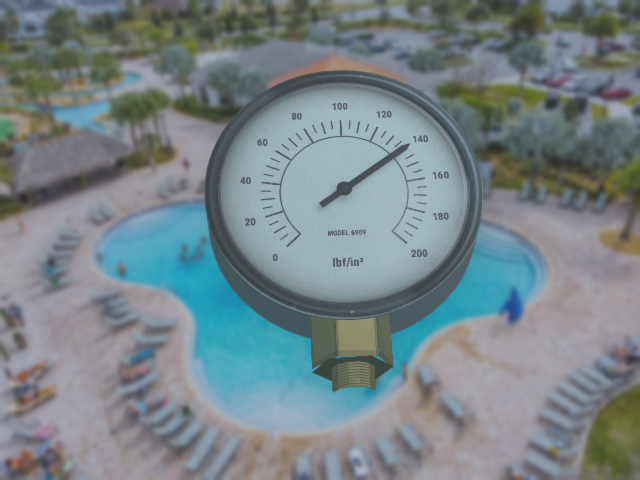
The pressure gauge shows 140 psi
